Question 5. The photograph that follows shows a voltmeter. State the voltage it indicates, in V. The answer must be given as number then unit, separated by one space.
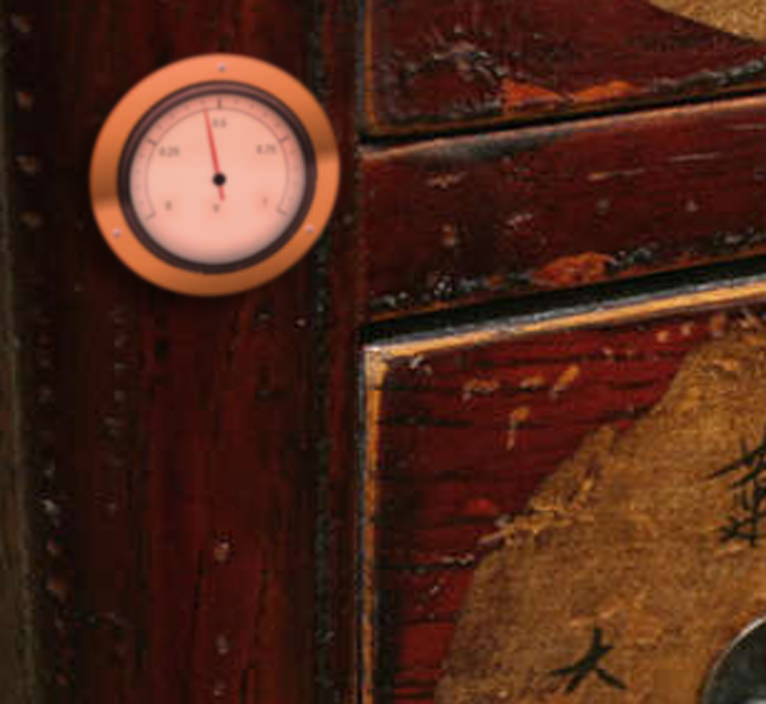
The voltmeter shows 0.45 V
